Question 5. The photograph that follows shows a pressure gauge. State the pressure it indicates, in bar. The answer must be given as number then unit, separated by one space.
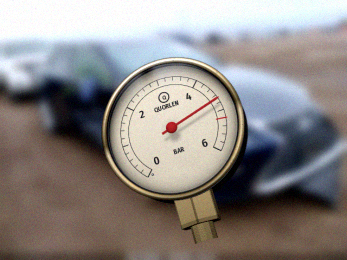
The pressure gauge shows 4.7 bar
